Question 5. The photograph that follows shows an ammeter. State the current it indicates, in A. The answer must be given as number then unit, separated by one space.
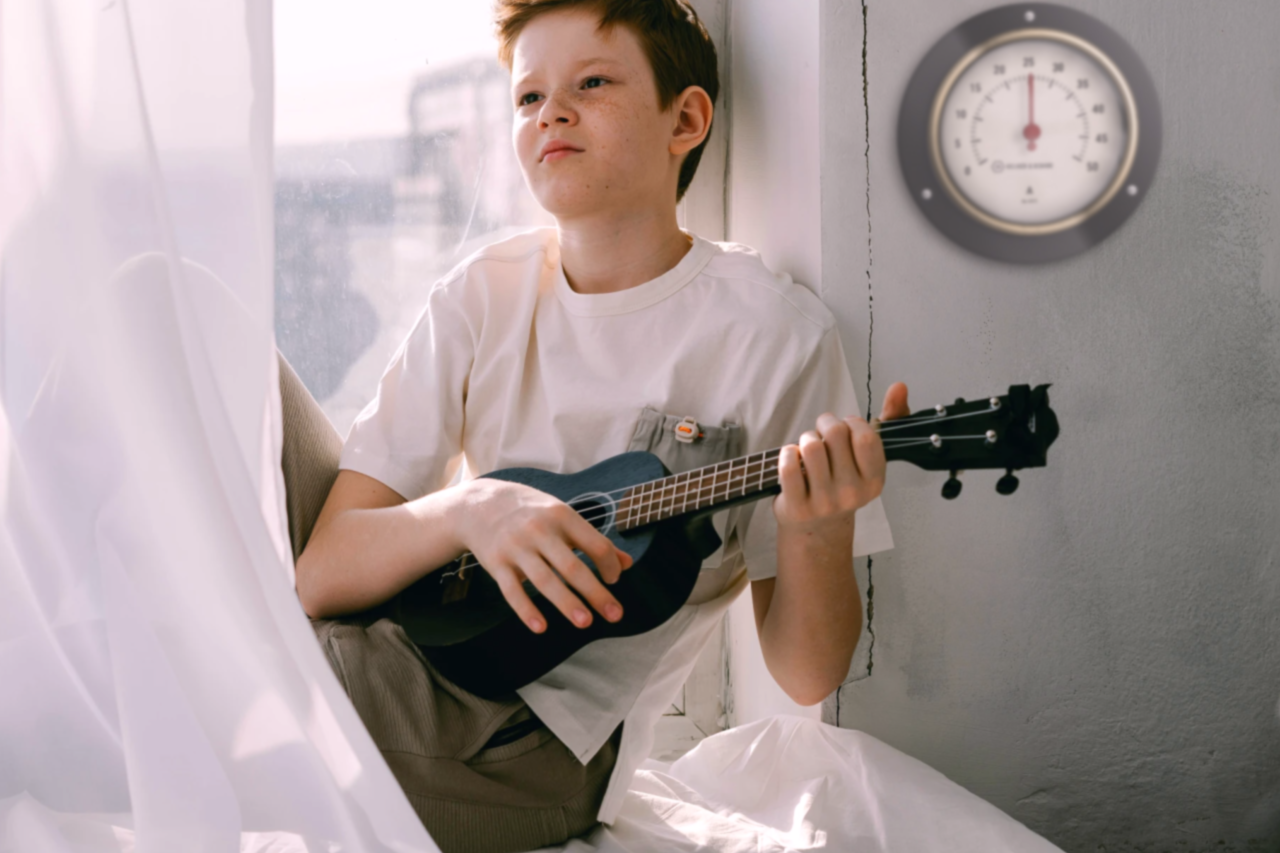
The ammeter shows 25 A
